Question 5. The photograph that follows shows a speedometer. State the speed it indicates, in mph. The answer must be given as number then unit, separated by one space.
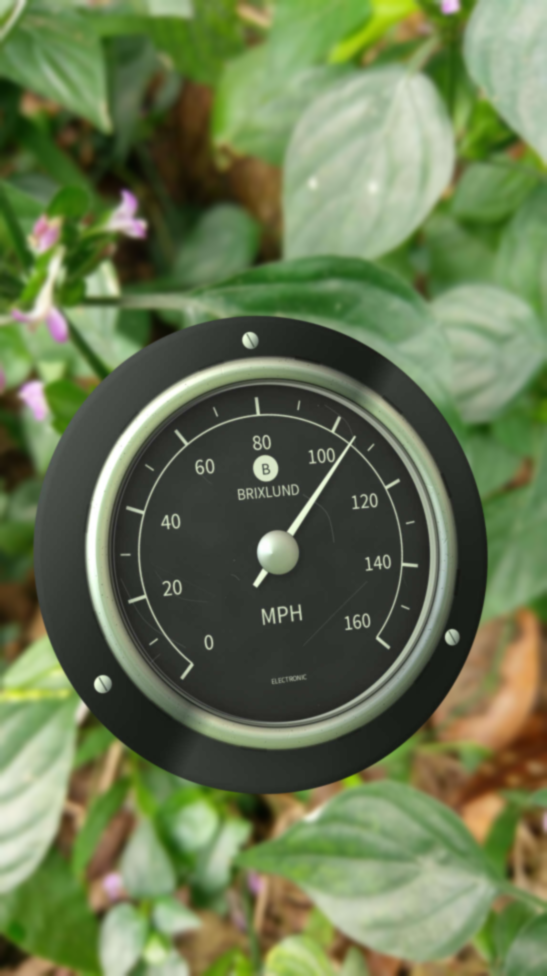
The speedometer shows 105 mph
